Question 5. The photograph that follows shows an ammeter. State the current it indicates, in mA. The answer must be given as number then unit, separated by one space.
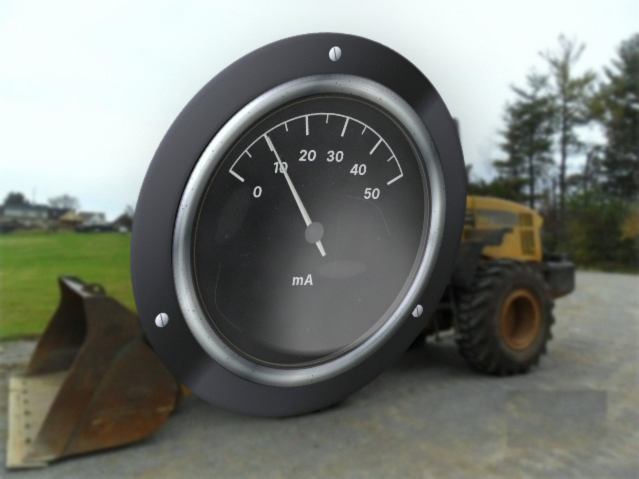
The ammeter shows 10 mA
